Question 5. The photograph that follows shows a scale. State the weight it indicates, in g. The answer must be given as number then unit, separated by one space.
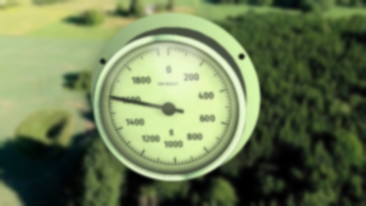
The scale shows 1600 g
